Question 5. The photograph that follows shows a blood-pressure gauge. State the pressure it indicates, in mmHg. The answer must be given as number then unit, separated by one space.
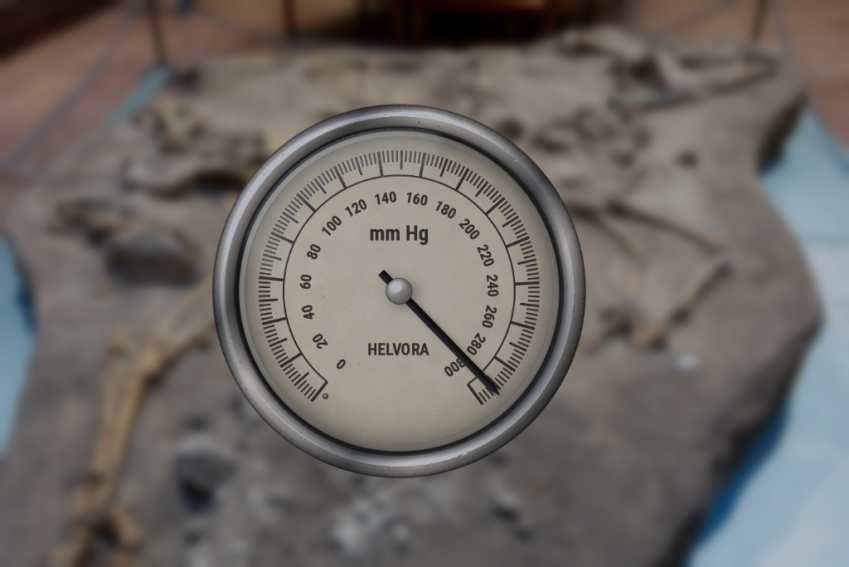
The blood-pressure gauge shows 292 mmHg
